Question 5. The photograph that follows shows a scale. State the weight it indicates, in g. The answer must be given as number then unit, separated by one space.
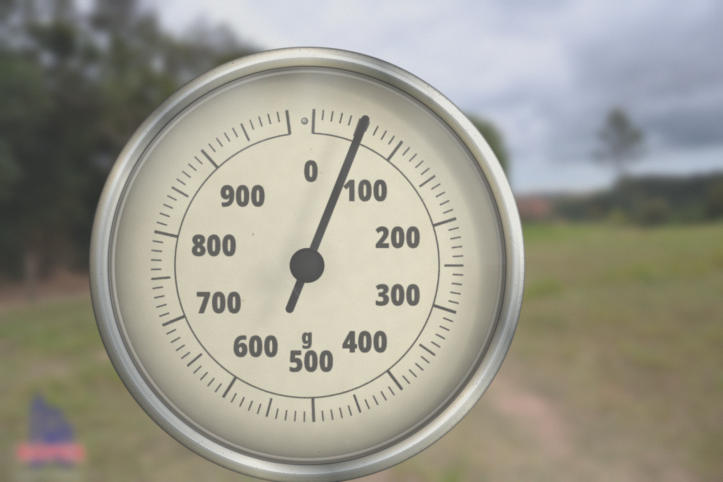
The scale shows 55 g
